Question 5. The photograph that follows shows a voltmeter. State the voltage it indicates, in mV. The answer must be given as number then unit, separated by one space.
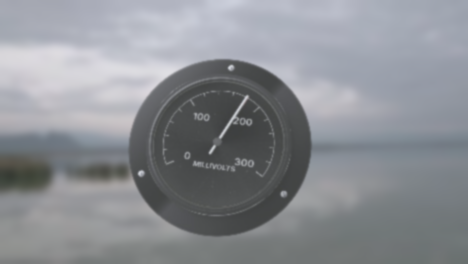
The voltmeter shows 180 mV
